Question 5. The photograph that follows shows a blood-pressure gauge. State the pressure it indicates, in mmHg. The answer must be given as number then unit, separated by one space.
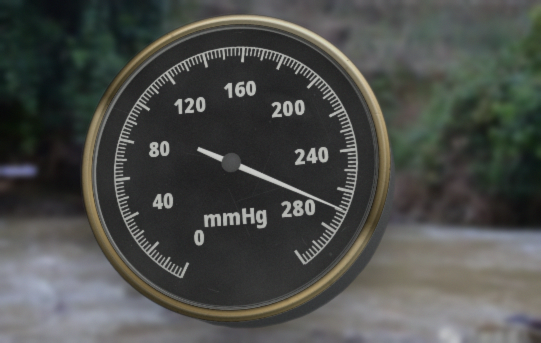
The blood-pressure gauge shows 270 mmHg
